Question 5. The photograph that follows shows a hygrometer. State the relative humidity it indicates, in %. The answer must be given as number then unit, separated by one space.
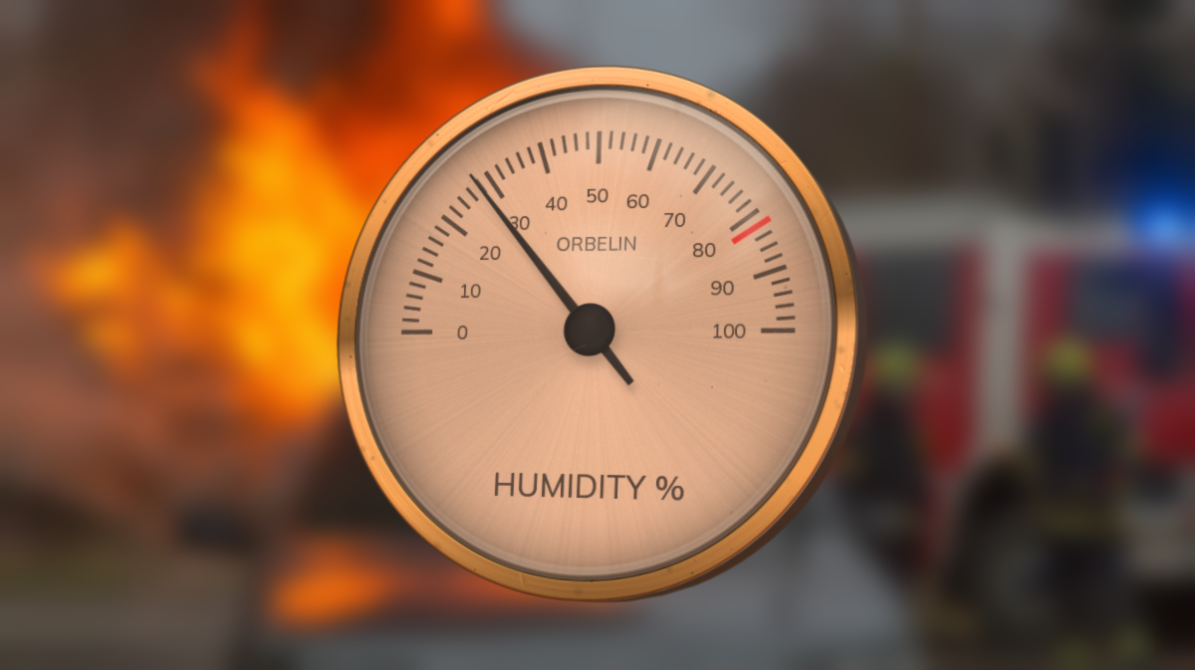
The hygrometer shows 28 %
